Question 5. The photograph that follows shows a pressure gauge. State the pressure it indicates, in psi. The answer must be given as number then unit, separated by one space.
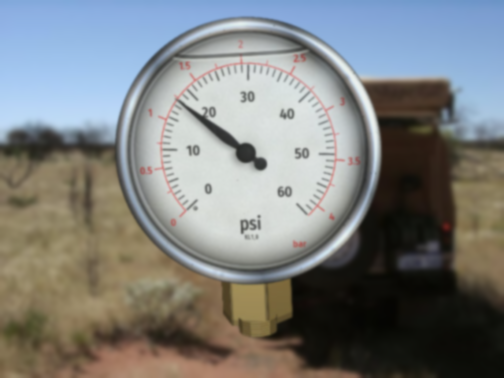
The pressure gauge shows 18 psi
